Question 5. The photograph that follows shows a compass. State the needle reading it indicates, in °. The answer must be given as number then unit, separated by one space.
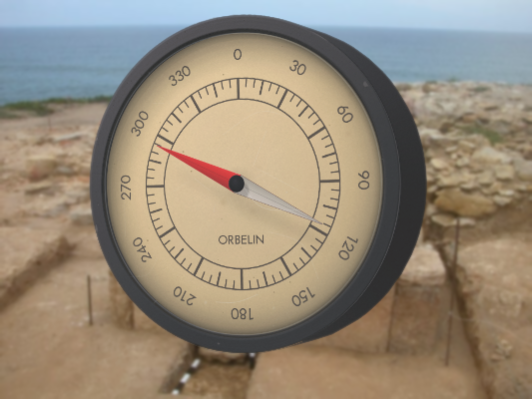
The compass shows 295 °
